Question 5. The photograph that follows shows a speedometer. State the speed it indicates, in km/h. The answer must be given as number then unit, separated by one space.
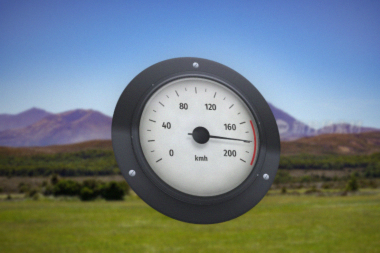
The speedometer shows 180 km/h
